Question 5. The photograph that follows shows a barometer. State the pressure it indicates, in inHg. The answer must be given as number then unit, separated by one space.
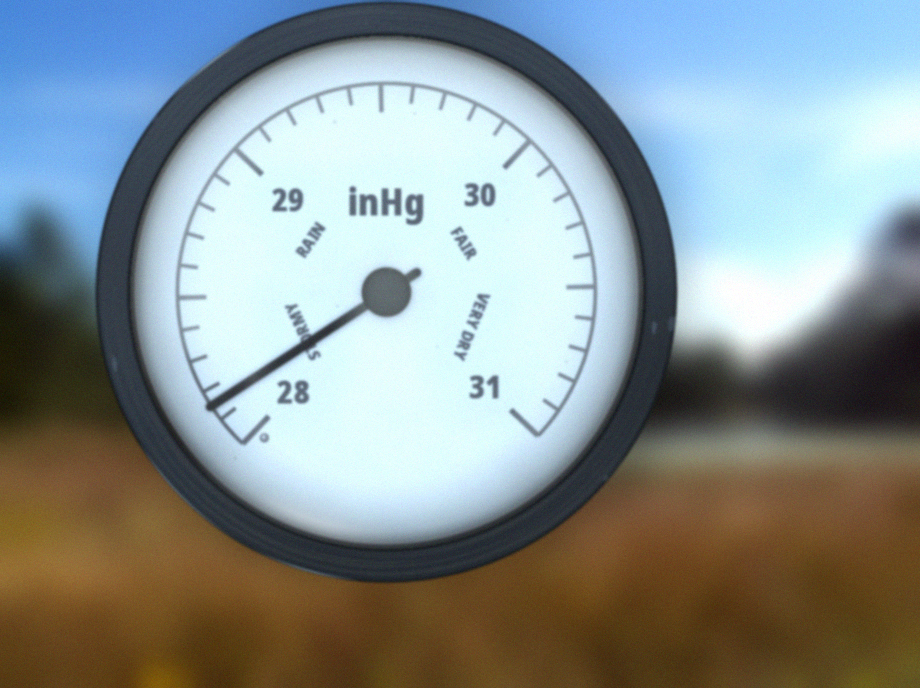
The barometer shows 28.15 inHg
